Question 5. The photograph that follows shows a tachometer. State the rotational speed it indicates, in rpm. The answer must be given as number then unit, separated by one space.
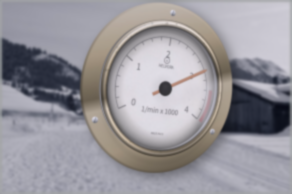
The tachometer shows 3000 rpm
